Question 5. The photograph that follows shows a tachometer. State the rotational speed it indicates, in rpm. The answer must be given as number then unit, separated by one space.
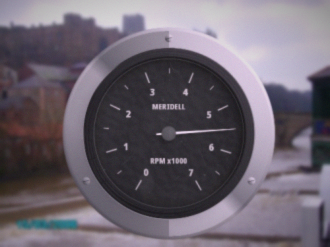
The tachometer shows 5500 rpm
